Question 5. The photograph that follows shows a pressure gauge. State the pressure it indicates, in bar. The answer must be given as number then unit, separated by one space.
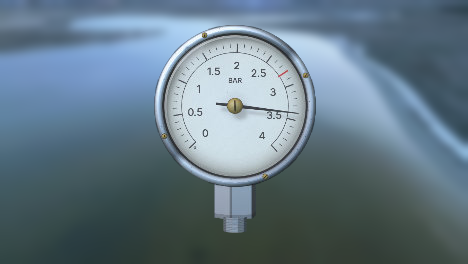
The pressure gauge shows 3.4 bar
